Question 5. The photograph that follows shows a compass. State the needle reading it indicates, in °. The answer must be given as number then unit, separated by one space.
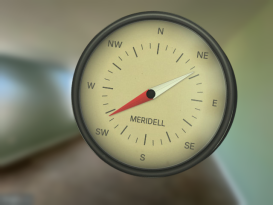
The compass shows 235 °
